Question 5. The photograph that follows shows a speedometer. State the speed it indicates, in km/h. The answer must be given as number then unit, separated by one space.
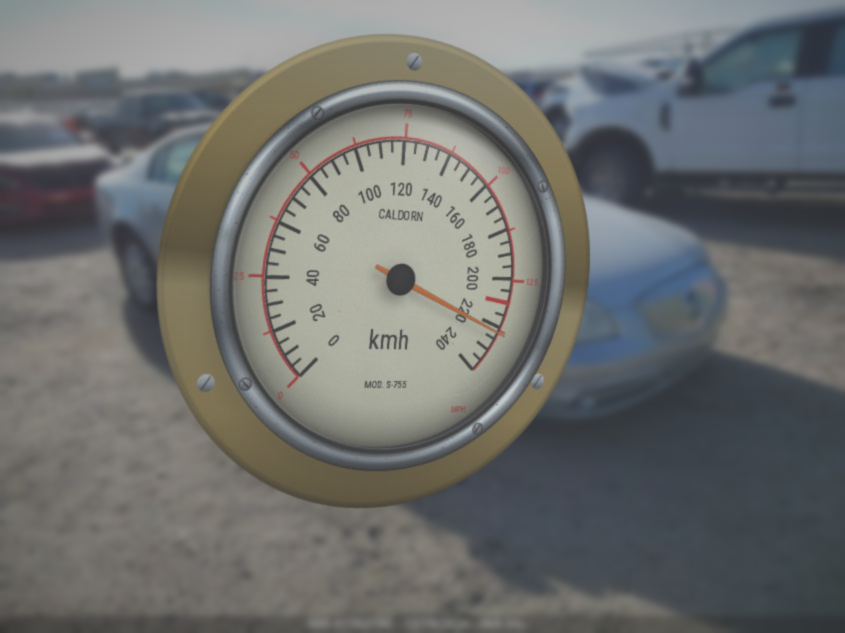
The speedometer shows 222.5 km/h
